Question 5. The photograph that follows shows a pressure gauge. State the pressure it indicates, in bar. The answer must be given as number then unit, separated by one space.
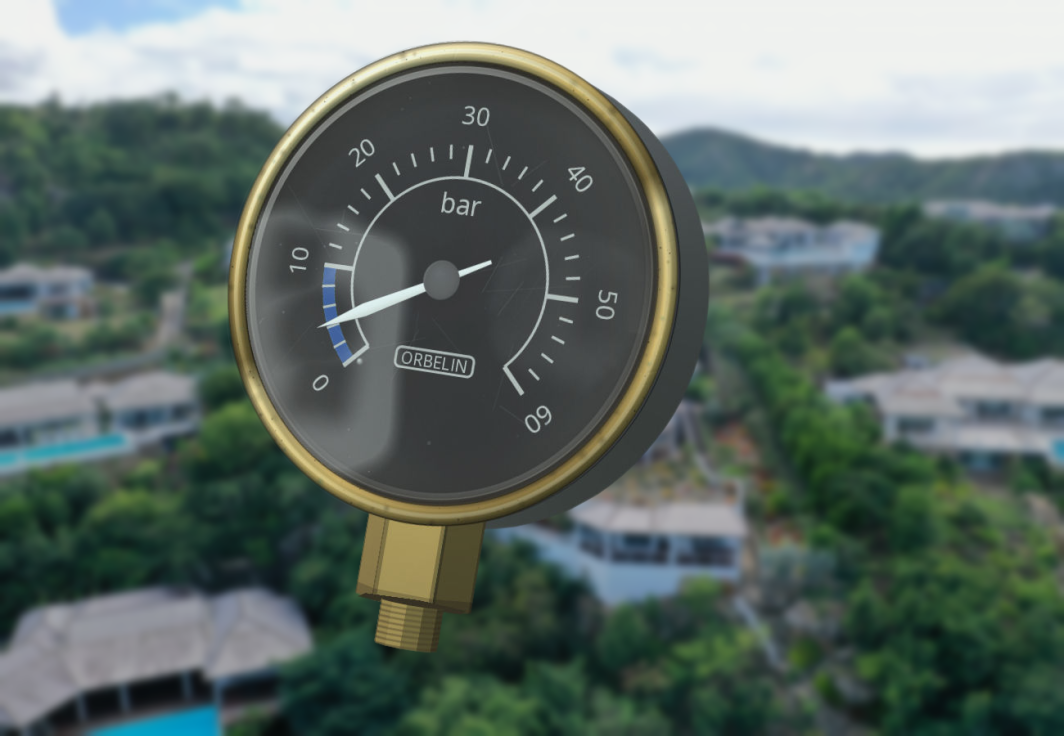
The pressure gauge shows 4 bar
